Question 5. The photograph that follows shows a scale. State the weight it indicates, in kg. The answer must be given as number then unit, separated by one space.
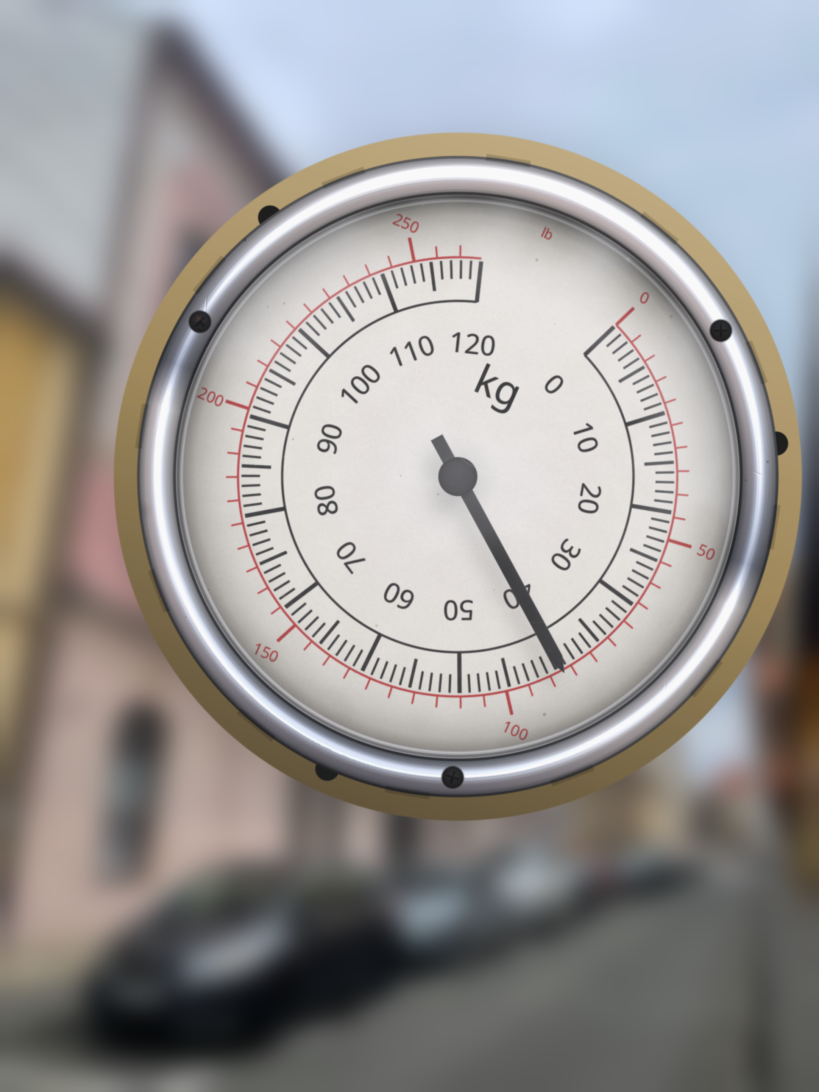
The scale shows 39.5 kg
